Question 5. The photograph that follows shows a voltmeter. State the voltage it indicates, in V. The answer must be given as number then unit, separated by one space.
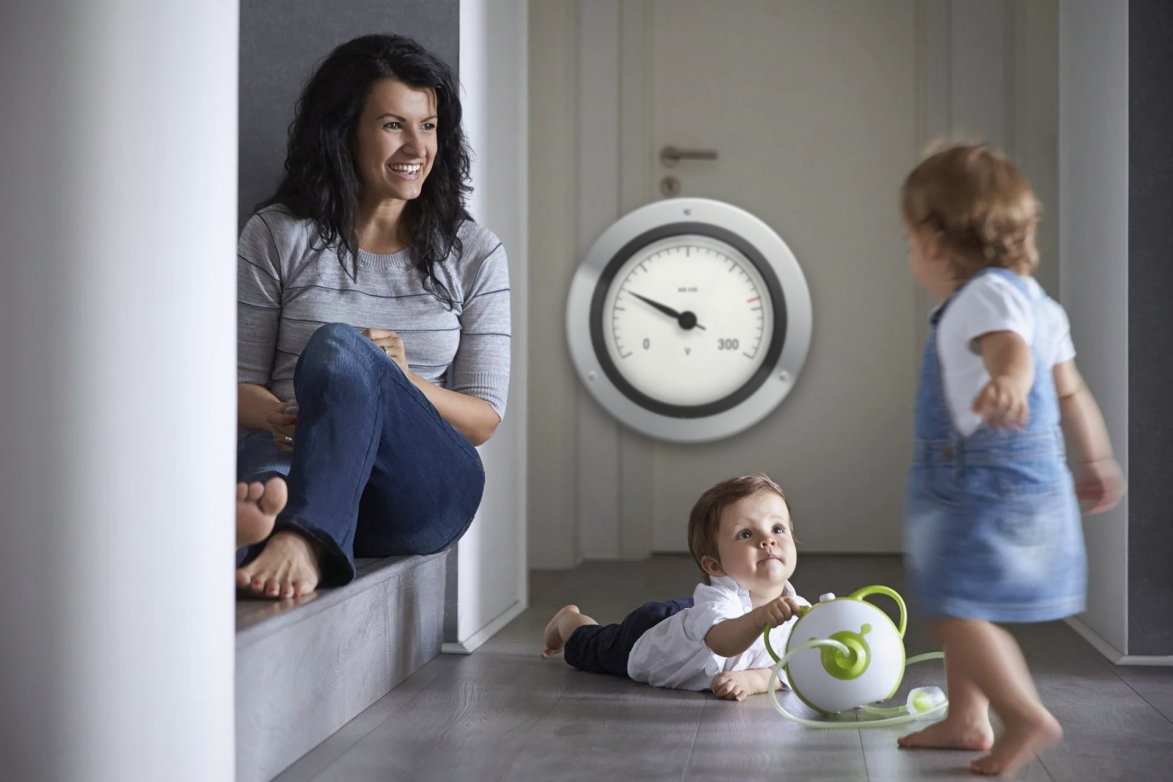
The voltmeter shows 70 V
